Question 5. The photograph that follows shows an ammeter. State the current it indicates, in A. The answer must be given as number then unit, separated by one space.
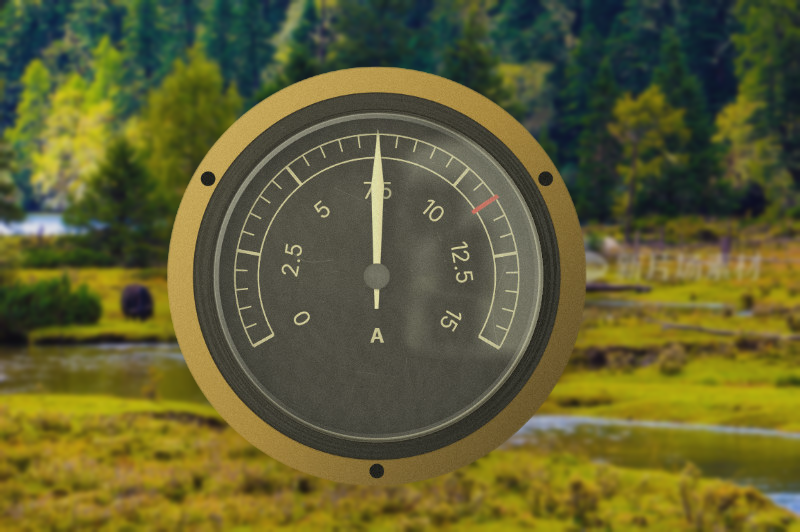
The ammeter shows 7.5 A
